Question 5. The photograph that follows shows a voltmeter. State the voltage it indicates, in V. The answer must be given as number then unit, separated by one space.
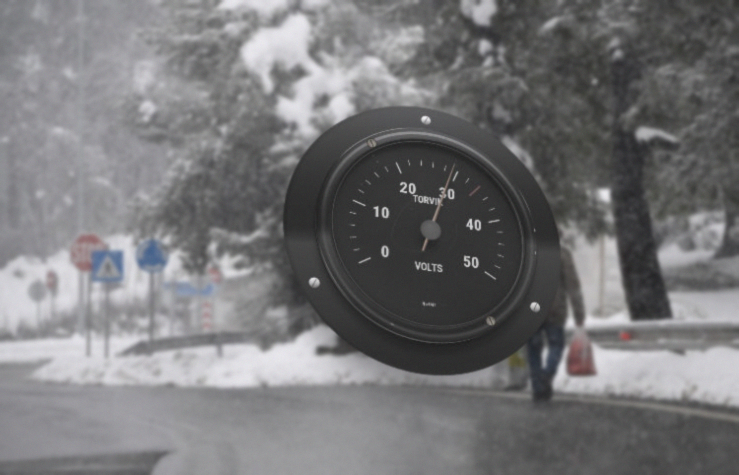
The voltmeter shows 29 V
